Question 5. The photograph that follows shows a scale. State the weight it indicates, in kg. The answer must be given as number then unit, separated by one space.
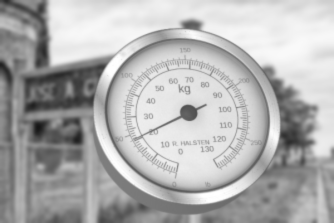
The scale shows 20 kg
